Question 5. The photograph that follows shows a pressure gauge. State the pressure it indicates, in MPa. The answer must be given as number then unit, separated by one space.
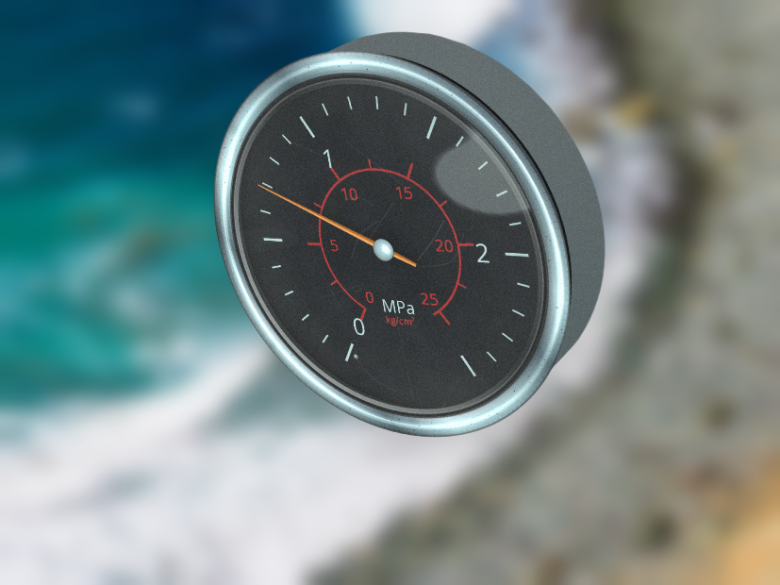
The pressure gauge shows 0.7 MPa
